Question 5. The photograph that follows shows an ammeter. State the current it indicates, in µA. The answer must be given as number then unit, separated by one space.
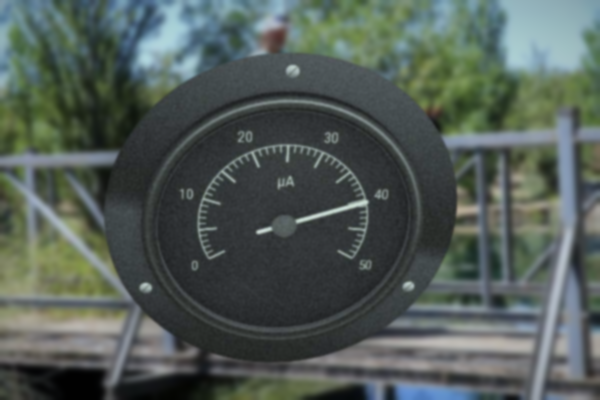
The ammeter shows 40 µA
